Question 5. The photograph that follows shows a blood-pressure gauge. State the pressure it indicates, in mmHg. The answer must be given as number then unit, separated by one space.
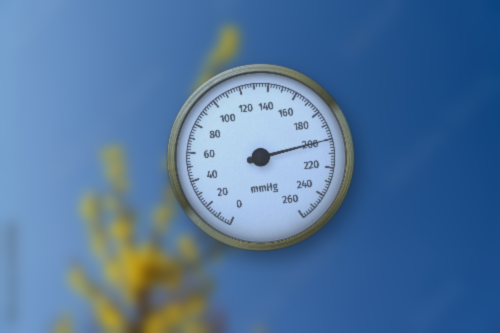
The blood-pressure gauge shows 200 mmHg
